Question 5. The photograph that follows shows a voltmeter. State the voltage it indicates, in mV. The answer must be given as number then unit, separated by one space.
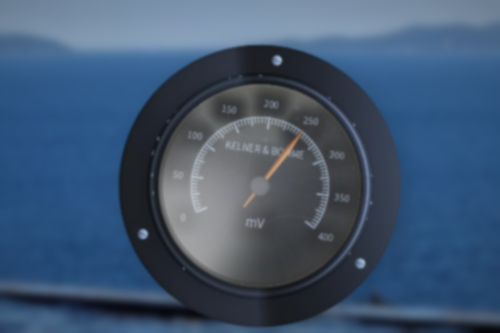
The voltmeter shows 250 mV
